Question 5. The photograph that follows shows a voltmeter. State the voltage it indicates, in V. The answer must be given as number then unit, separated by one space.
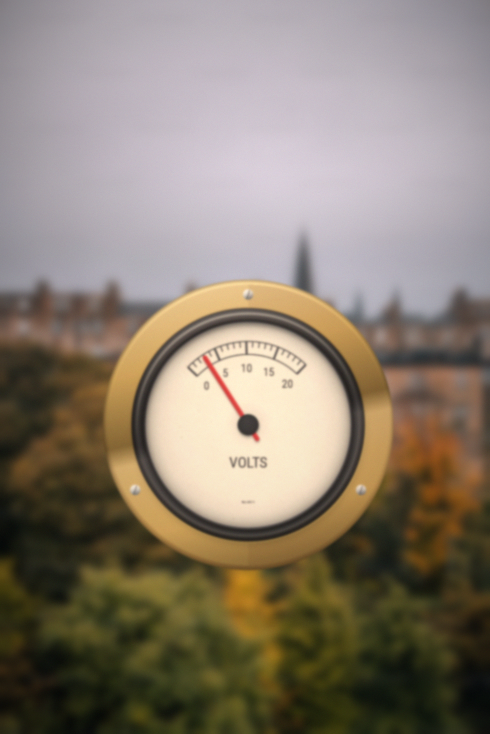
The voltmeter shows 3 V
